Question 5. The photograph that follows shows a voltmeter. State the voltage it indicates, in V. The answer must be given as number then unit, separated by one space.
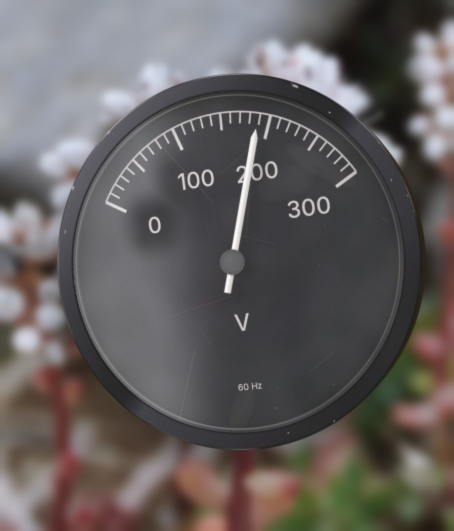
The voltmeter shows 190 V
